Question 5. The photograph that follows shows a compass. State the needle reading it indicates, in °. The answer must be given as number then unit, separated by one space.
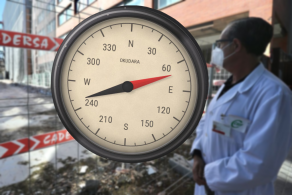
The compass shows 70 °
